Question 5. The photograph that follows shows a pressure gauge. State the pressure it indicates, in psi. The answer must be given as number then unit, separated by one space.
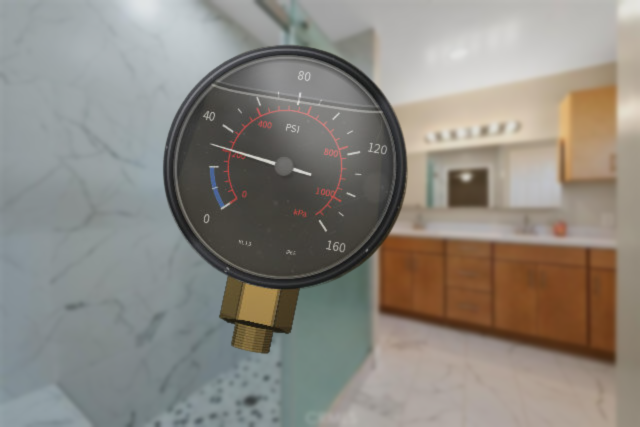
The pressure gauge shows 30 psi
